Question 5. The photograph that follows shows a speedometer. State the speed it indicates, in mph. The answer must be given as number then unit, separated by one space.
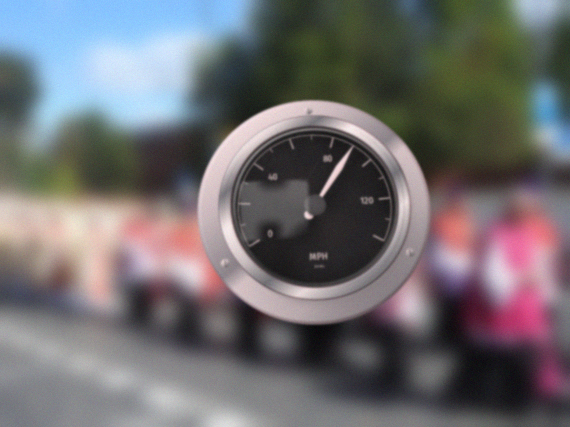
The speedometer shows 90 mph
